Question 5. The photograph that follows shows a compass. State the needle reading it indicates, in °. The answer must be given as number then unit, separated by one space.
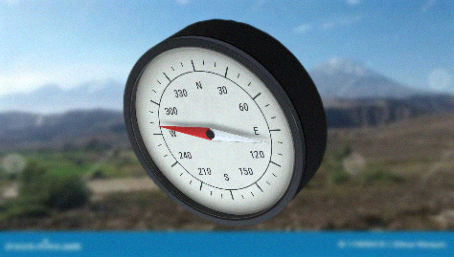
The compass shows 280 °
